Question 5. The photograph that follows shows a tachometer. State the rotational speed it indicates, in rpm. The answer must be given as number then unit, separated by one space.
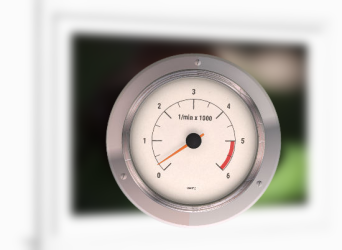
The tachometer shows 250 rpm
